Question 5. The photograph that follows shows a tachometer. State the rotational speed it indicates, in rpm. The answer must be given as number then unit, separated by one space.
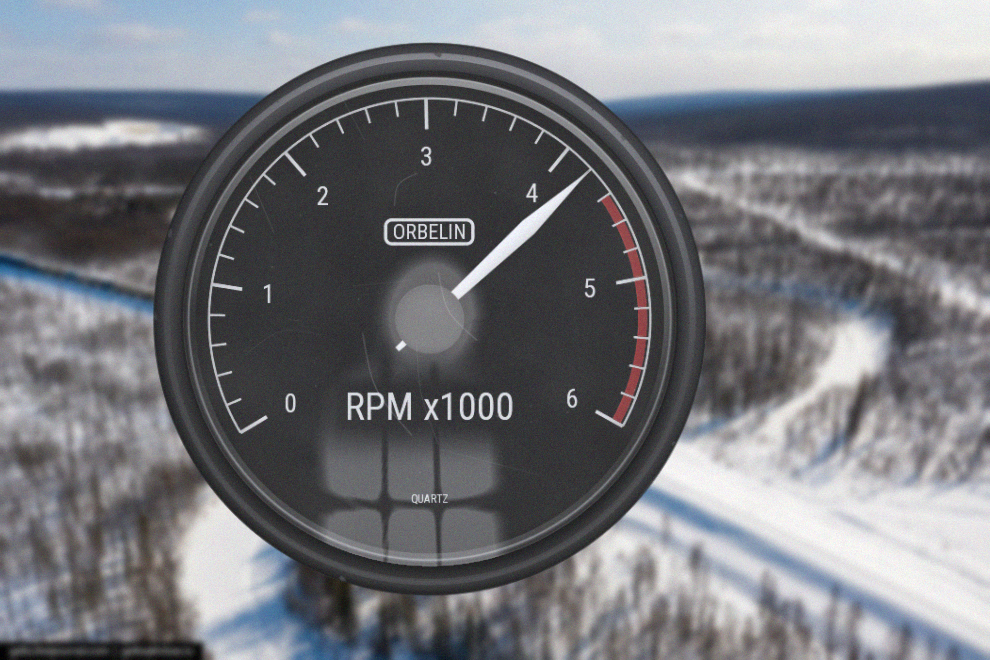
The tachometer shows 4200 rpm
